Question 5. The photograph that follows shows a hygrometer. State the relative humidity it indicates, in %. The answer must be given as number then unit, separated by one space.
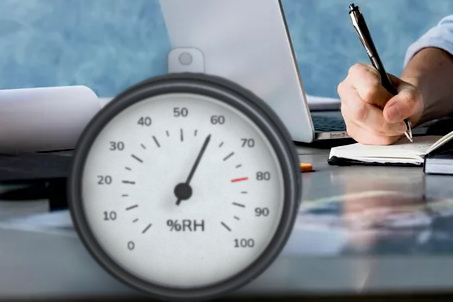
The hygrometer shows 60 %
